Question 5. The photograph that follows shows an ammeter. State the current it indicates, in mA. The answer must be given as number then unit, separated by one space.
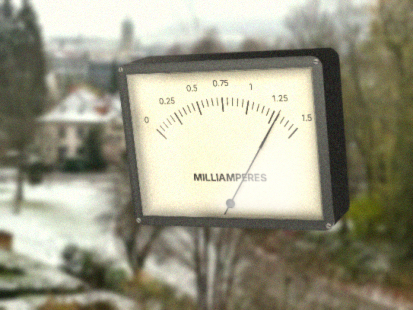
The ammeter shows 1.3 mA
